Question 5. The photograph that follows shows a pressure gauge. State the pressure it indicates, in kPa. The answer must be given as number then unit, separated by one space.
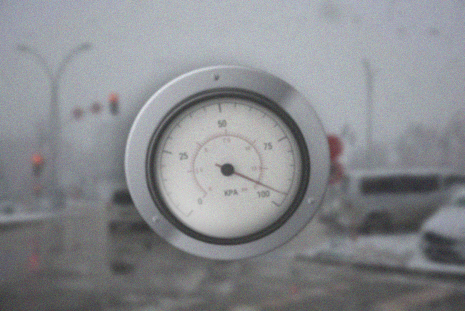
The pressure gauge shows 95 kPa
